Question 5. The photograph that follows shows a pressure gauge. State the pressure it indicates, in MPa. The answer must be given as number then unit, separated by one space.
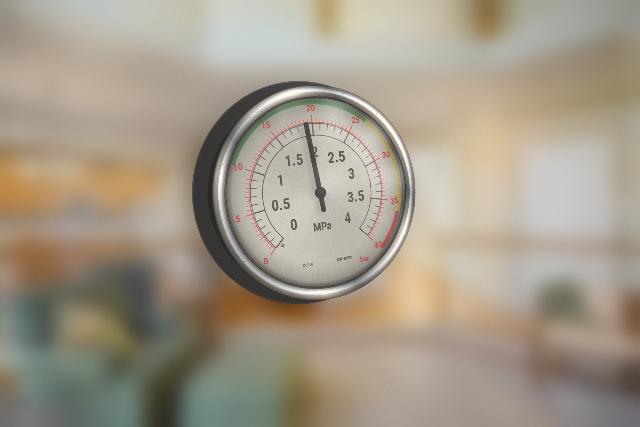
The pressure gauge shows 1.9 MPa
